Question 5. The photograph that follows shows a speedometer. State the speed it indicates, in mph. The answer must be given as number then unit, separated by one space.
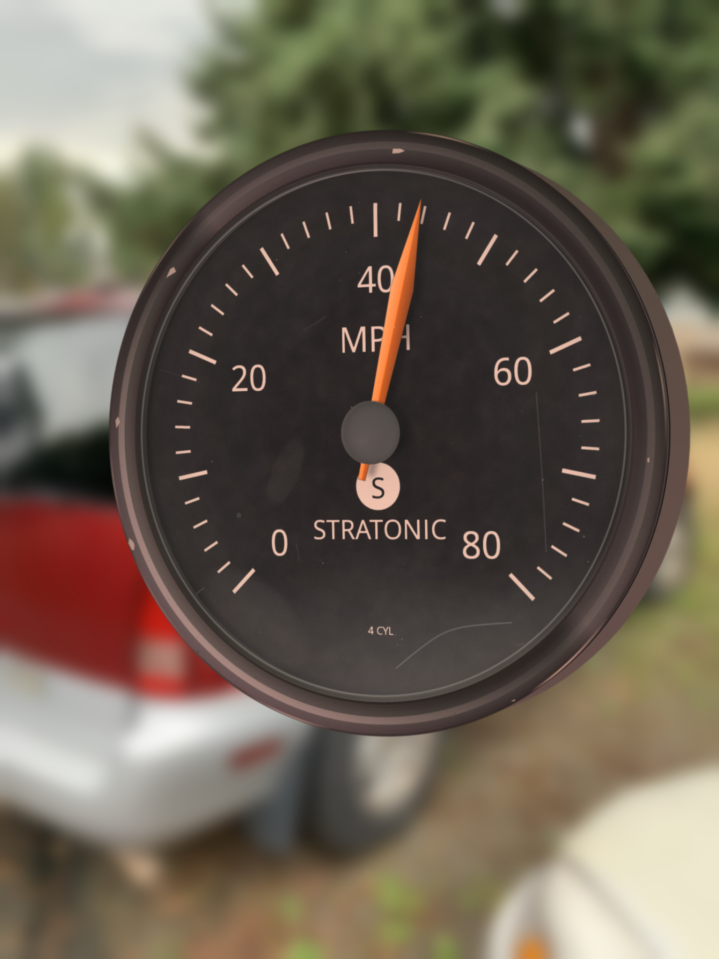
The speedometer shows 44 mph
